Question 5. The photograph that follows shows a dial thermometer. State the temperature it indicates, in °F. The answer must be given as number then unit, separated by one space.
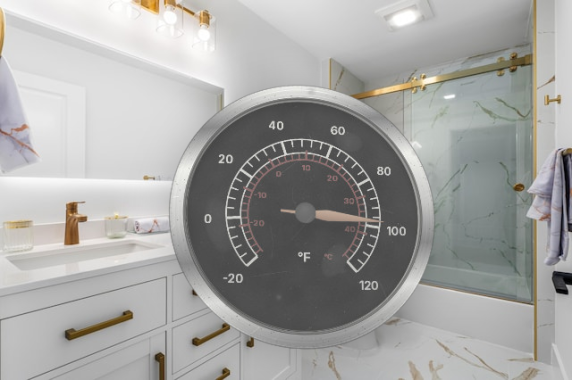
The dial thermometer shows 98 °F
